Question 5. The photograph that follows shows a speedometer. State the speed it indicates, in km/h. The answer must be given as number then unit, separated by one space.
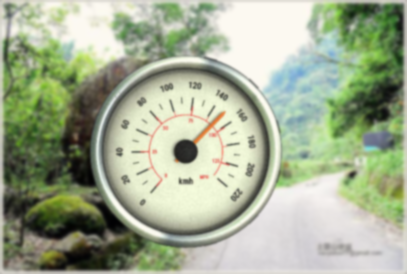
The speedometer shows 150 km/h
